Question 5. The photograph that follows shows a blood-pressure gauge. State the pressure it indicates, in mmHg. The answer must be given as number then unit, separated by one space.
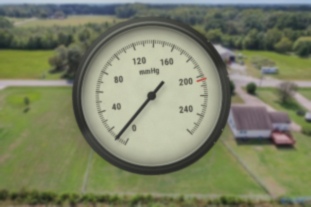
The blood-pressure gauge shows 10 mmHg
